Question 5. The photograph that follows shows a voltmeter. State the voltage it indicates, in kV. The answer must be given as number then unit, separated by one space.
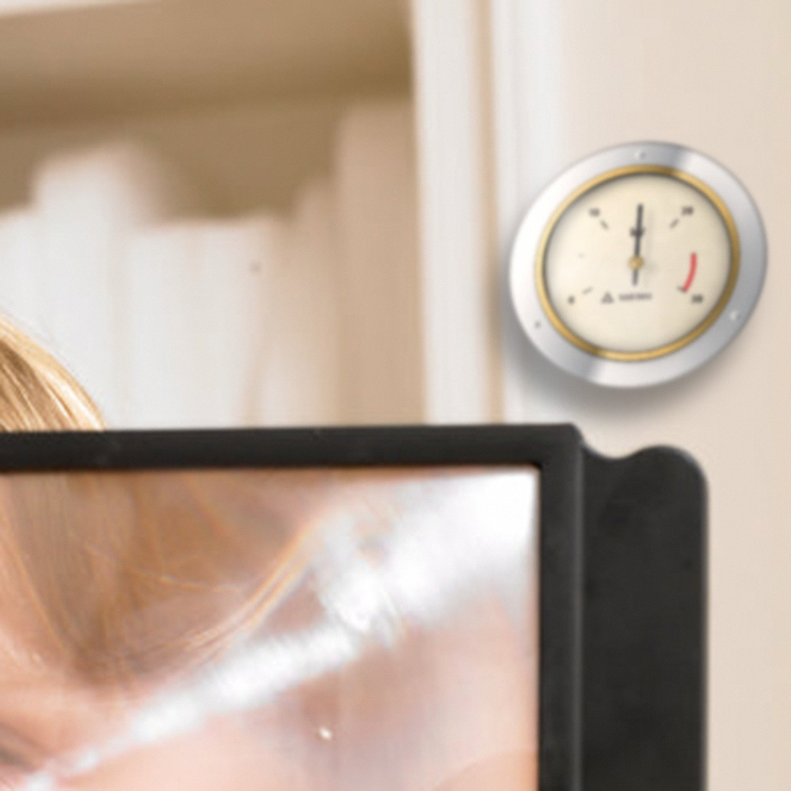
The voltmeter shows 15 kV
